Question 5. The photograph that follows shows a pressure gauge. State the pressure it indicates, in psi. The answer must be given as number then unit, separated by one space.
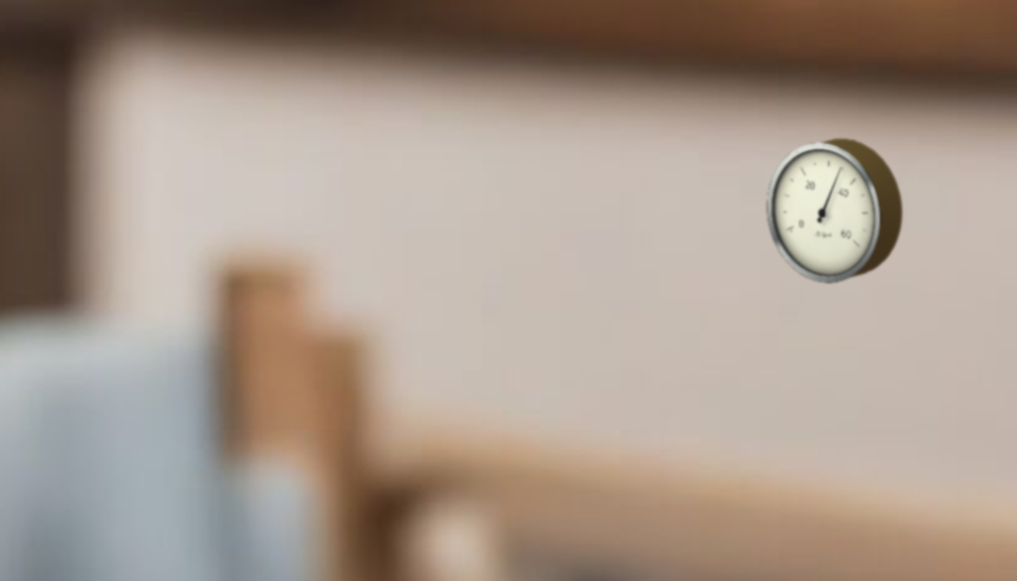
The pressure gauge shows 35 psi
